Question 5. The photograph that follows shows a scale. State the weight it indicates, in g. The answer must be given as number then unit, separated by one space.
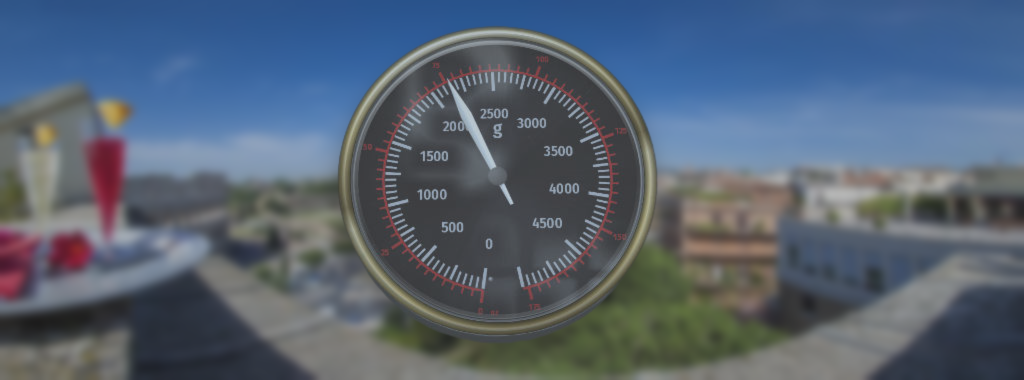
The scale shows 2150 g
